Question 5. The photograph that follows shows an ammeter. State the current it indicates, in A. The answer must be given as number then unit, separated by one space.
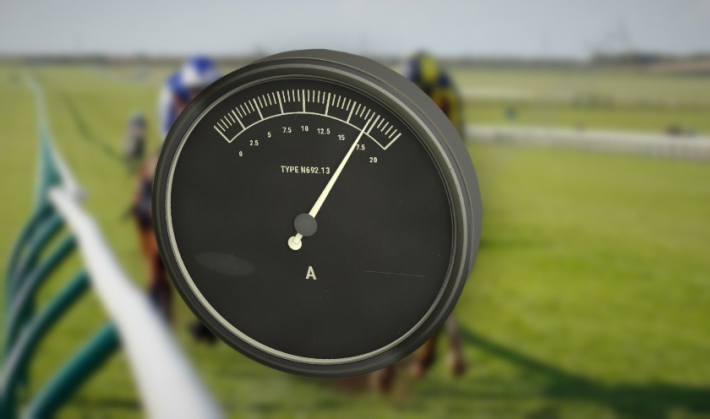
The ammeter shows 17 A
